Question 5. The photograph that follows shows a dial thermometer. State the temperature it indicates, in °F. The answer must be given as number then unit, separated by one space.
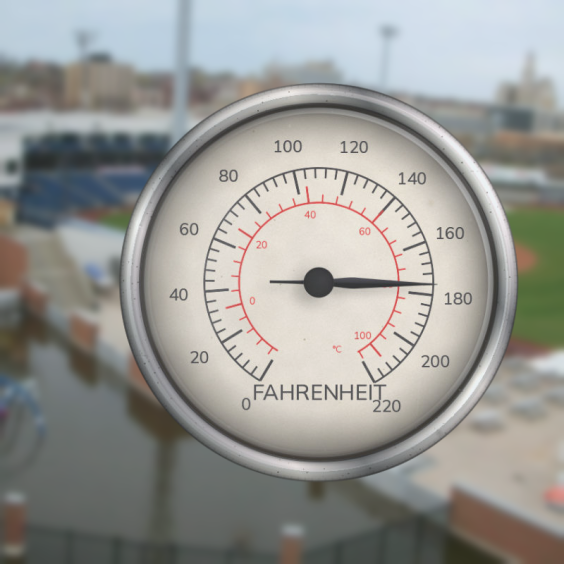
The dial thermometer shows 176 °F
